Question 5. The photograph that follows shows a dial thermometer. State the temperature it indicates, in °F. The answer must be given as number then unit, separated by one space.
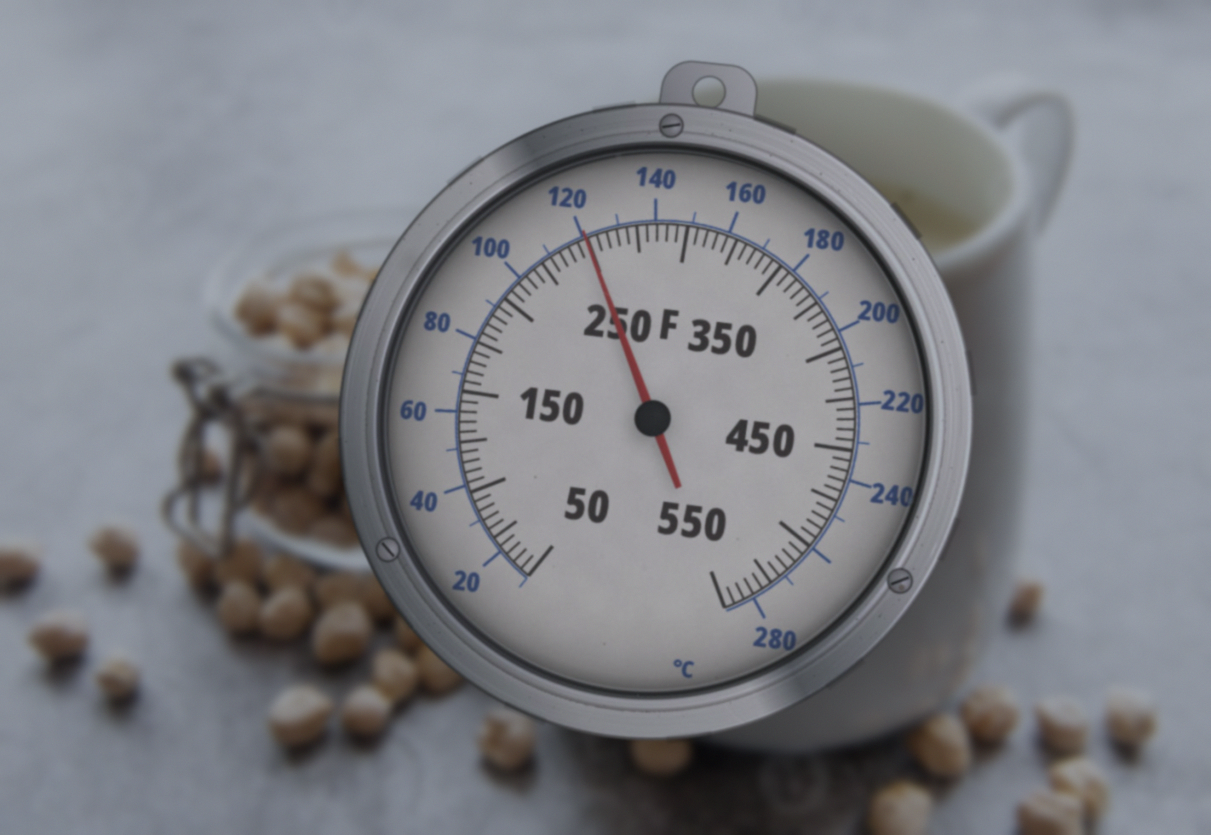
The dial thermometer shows 250 °F
